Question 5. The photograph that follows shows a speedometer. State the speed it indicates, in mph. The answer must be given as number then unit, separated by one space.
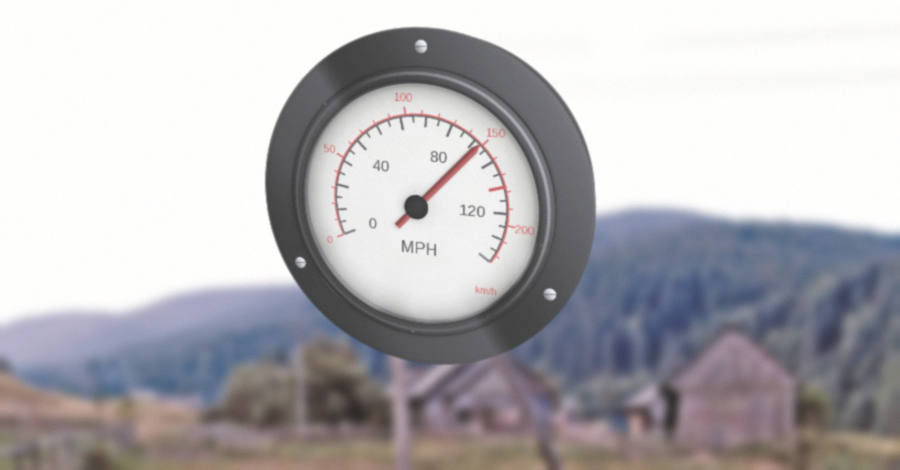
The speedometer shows 92.5 mph
